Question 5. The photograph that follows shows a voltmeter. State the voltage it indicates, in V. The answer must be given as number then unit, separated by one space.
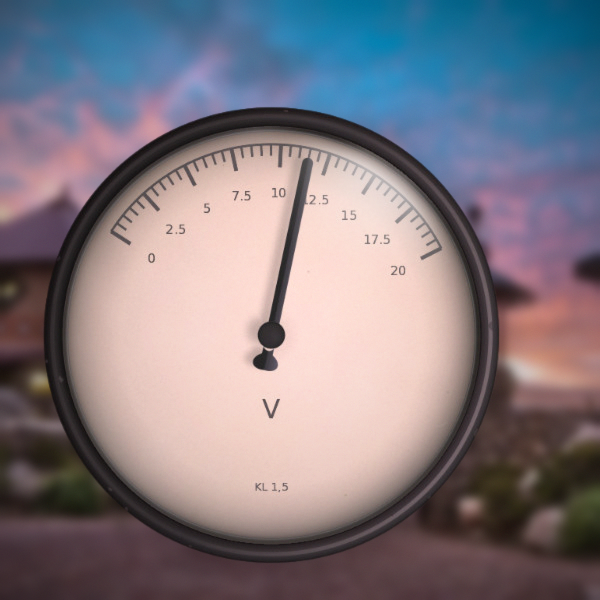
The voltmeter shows 11.5 V
